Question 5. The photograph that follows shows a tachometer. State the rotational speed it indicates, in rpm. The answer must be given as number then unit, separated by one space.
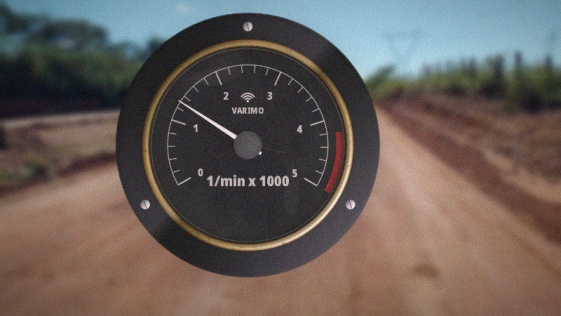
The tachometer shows 1300 rpm
